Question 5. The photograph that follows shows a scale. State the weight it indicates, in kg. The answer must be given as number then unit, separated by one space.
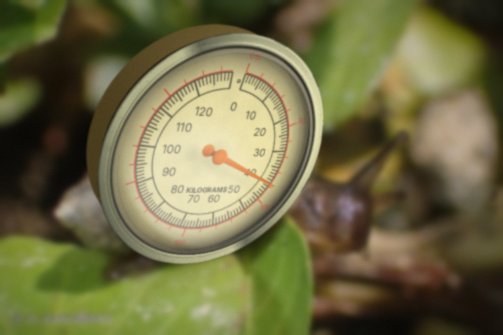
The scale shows 40 kg
